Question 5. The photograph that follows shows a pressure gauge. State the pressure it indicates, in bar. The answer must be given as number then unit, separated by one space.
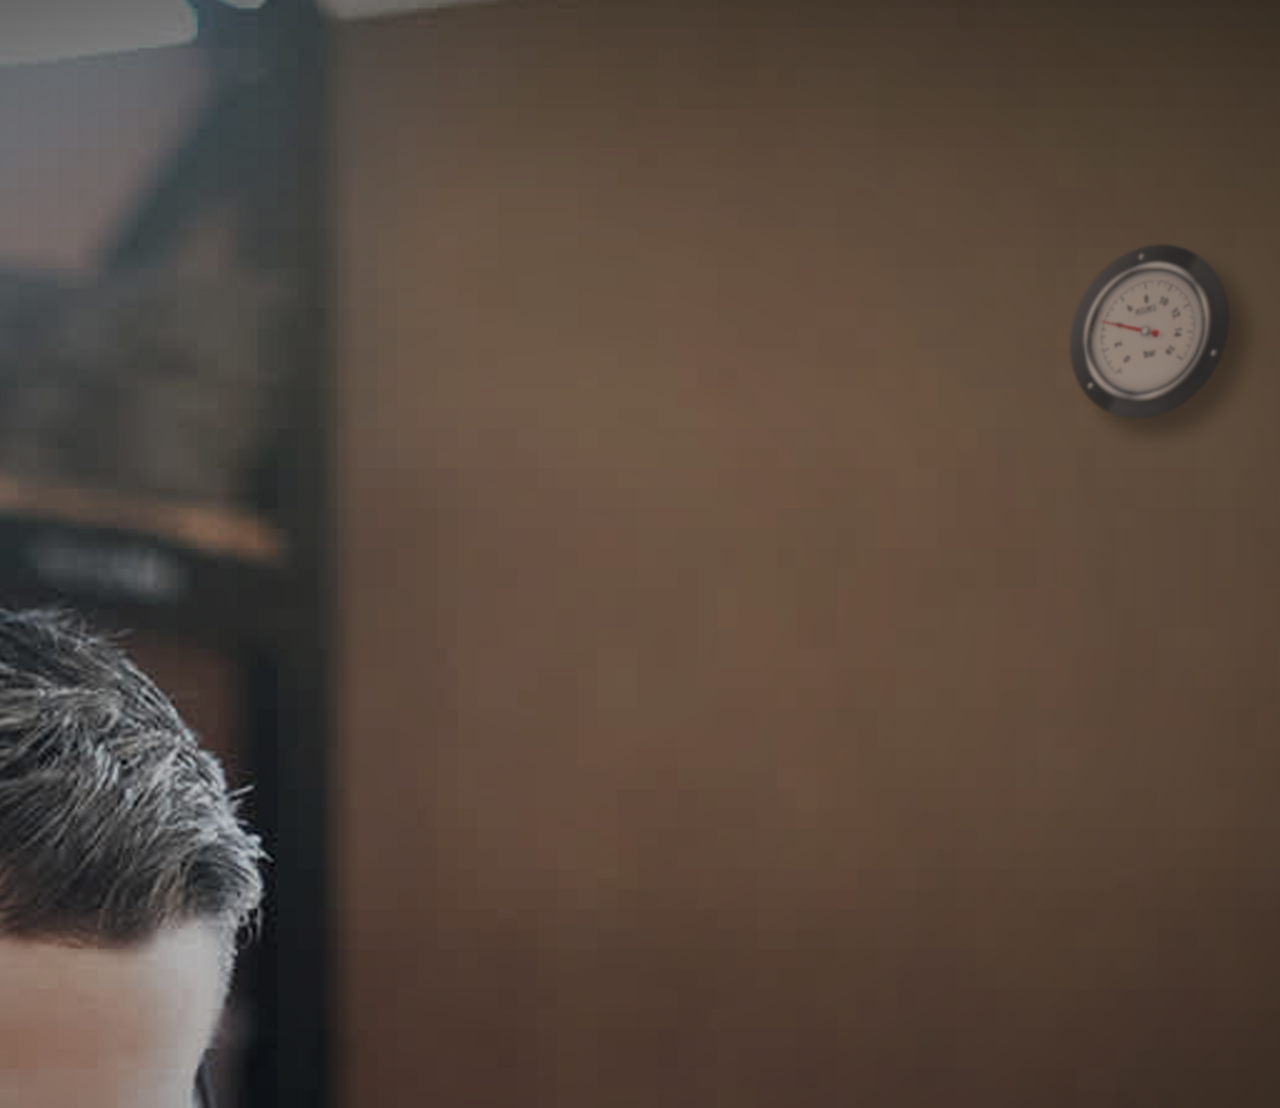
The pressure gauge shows 4 bar
